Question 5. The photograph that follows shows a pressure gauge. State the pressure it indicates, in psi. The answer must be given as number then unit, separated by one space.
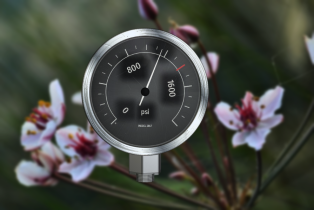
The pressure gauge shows 1150 psi
